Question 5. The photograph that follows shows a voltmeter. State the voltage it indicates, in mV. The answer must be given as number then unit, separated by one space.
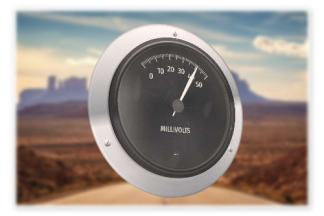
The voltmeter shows 40 mV
